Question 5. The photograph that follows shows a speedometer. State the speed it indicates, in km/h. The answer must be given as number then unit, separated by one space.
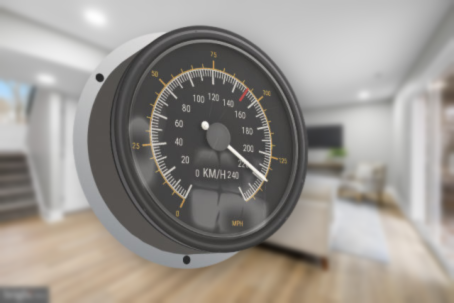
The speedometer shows 220 km/h
